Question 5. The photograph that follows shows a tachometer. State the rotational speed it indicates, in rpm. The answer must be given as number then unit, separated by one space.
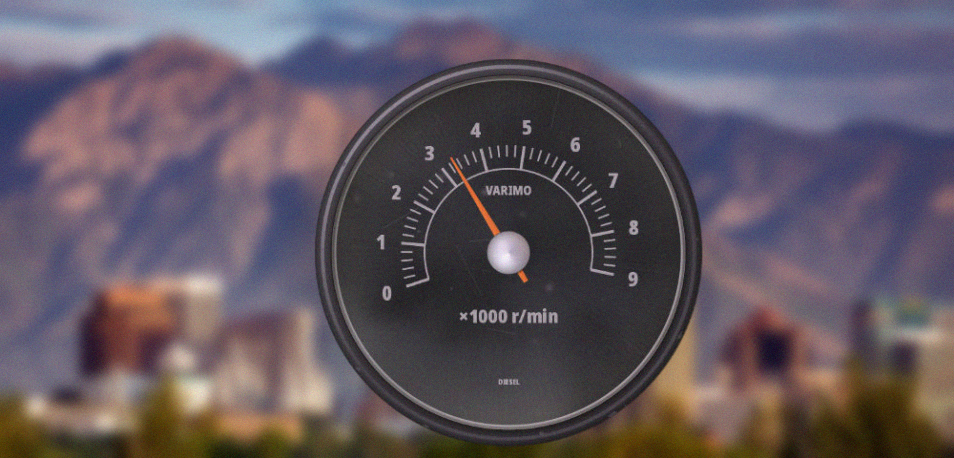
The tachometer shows 3300 rpm
